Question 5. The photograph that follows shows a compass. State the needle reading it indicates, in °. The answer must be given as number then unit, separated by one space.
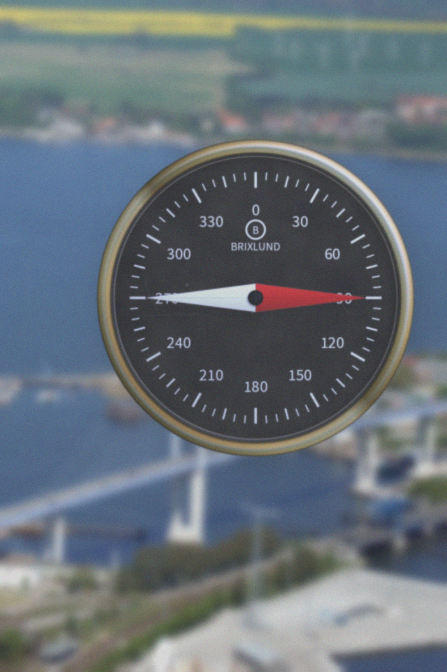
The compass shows 90 °
